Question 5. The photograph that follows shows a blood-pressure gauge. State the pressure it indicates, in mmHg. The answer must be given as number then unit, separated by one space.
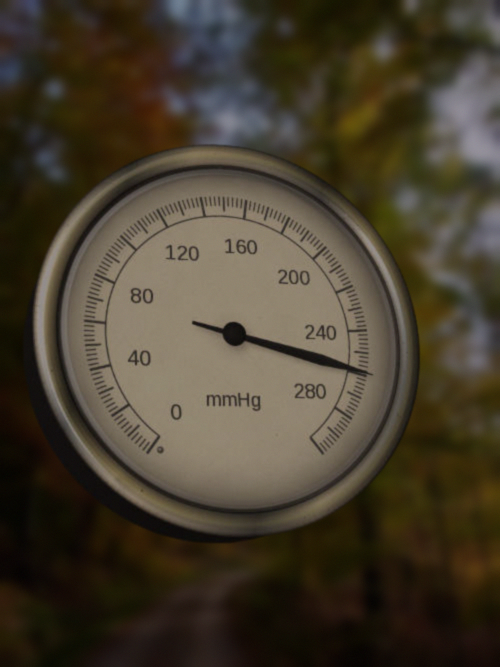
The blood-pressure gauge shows 260 mmHg
